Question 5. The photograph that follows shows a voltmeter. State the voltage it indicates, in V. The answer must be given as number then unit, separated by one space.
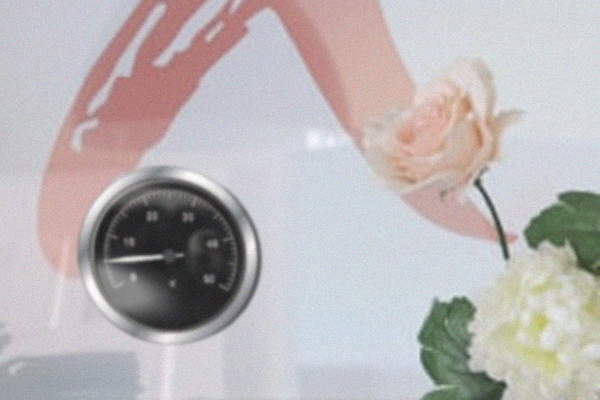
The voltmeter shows 5 V
